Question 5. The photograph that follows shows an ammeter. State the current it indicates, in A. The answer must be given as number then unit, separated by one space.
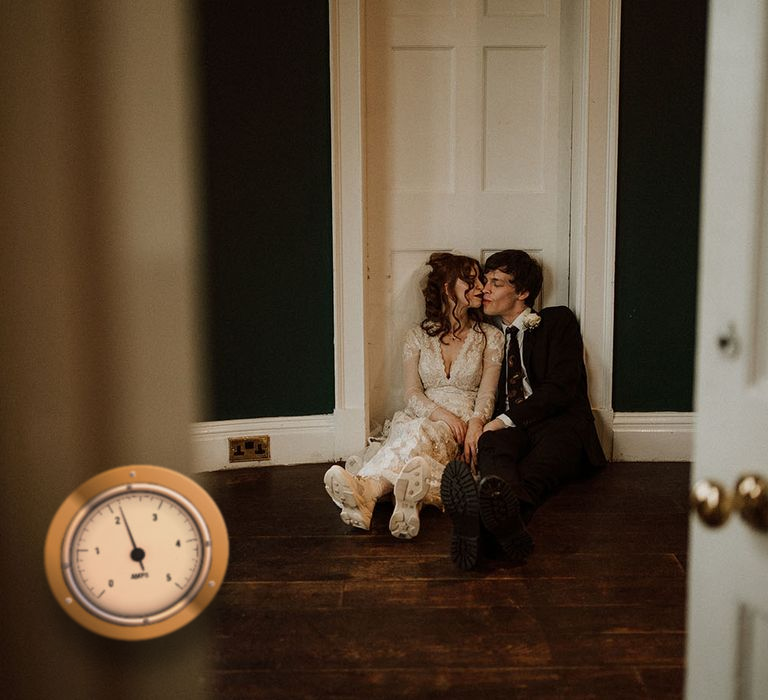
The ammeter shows 2.2 A
